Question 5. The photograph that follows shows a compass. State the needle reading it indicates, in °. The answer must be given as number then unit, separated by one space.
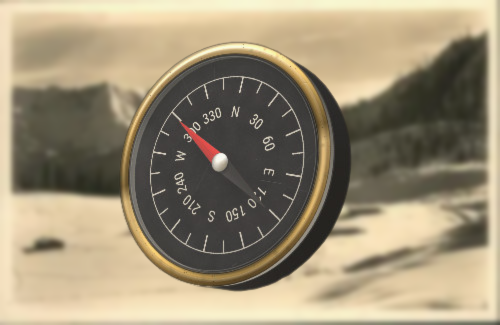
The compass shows 300 °
